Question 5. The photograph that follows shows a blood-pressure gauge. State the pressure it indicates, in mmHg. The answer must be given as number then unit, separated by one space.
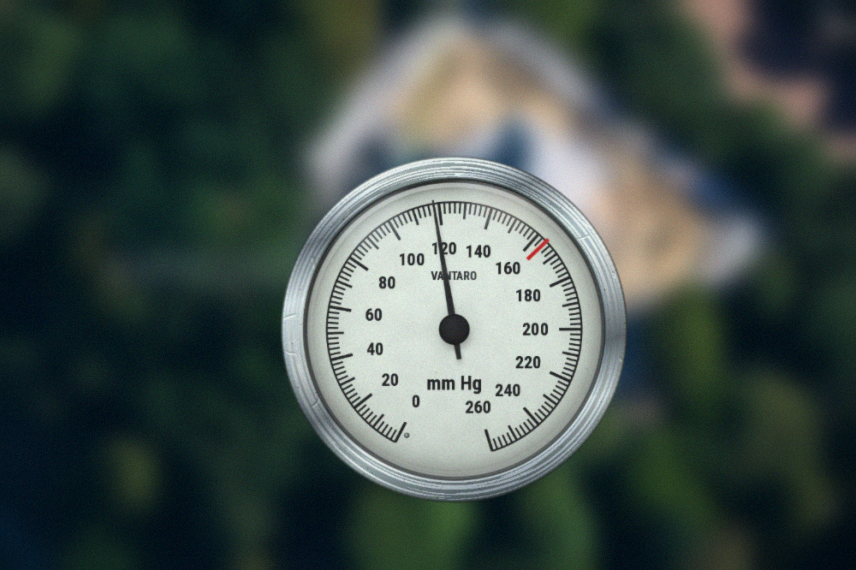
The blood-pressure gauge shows 118 mmHg
